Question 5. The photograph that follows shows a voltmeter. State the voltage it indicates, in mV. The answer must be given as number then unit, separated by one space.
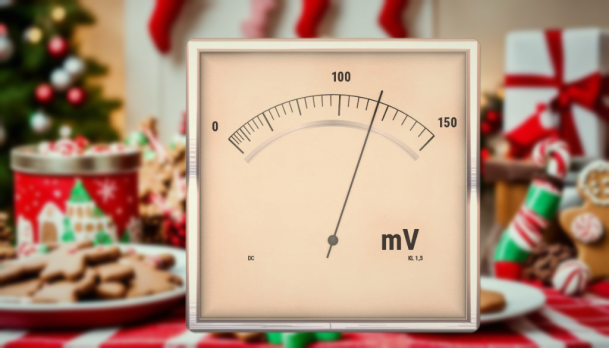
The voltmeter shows 120 mV
